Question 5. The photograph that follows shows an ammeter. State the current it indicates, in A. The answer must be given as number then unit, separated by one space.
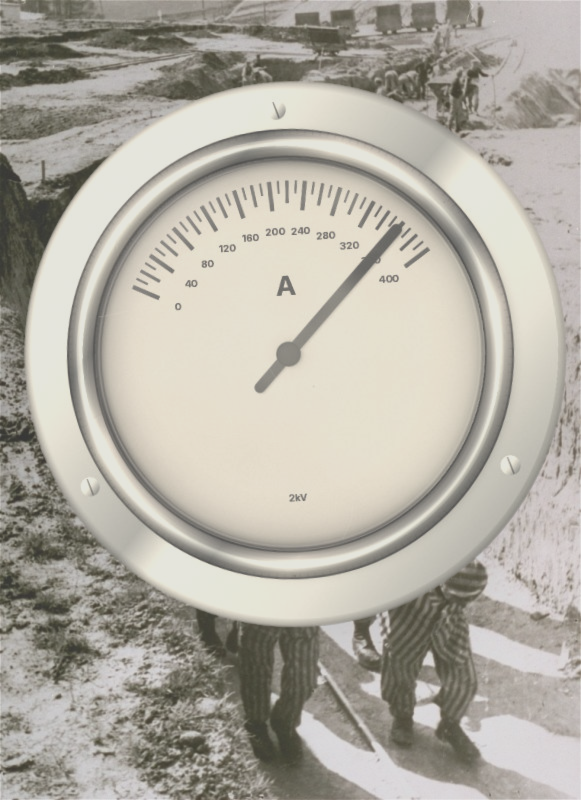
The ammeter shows 360 A
